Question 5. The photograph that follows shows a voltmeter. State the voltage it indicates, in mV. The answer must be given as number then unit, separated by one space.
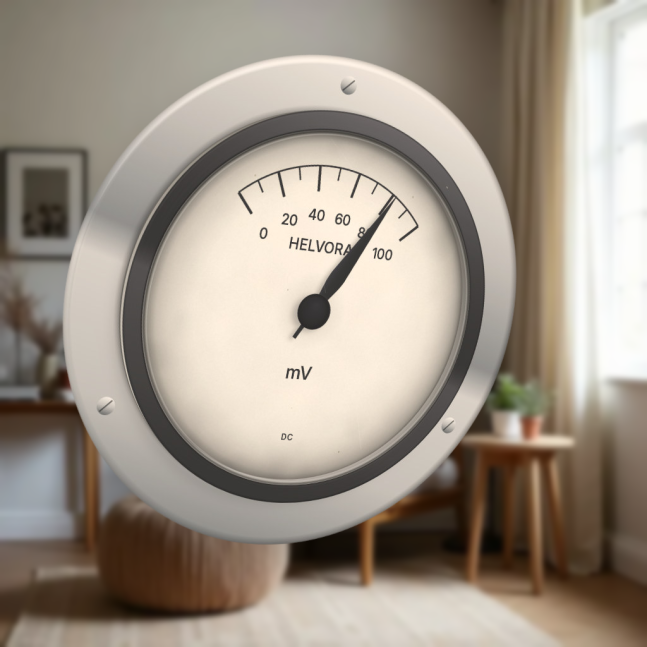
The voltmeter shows 80 mV
